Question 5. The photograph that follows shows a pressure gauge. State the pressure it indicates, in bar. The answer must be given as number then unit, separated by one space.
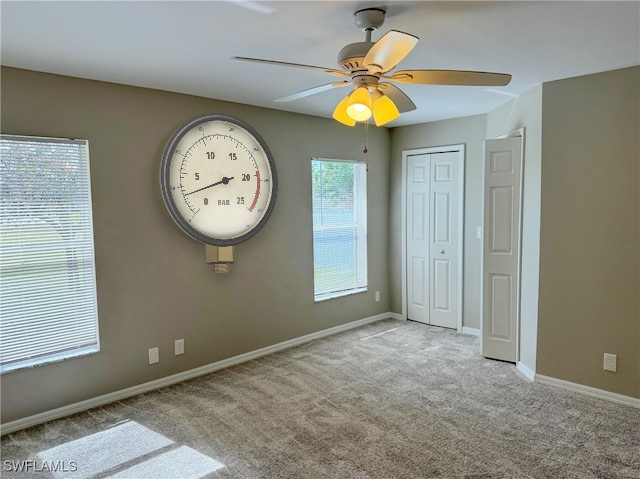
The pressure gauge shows 2.5 bar
